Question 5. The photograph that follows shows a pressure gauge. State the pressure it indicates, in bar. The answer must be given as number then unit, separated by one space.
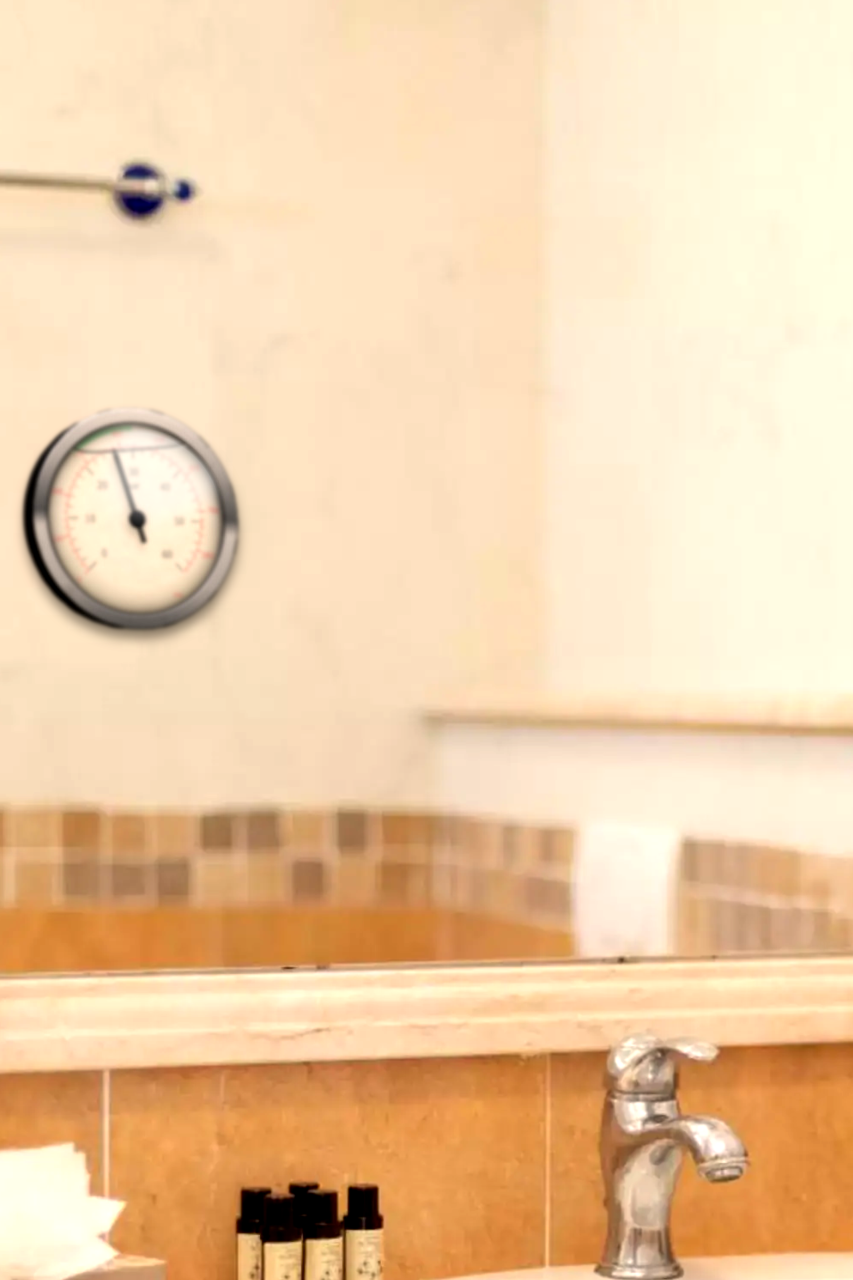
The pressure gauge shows 26 bar
